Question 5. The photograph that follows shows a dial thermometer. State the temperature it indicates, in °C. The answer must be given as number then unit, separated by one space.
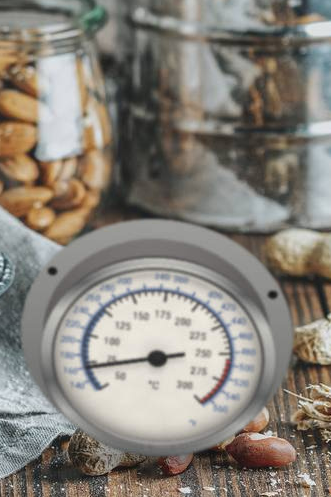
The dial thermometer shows 75 °C
